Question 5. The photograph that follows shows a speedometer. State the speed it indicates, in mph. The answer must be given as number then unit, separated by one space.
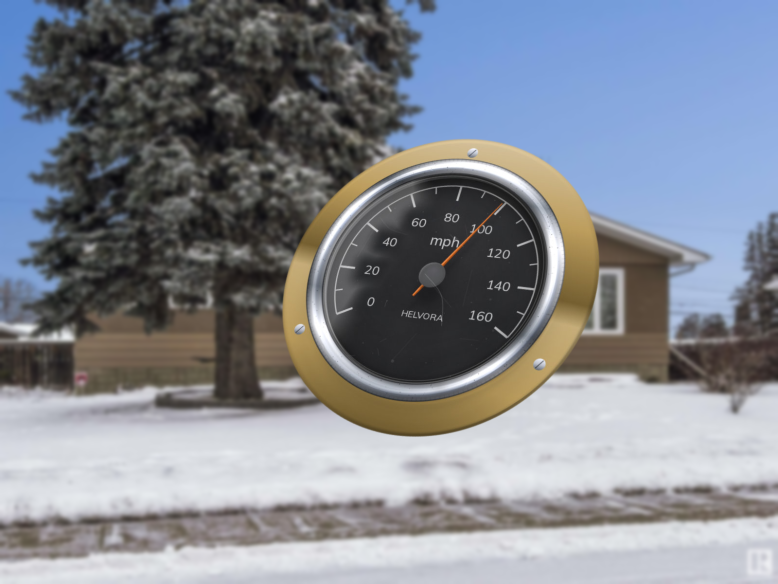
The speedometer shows 100 mph
